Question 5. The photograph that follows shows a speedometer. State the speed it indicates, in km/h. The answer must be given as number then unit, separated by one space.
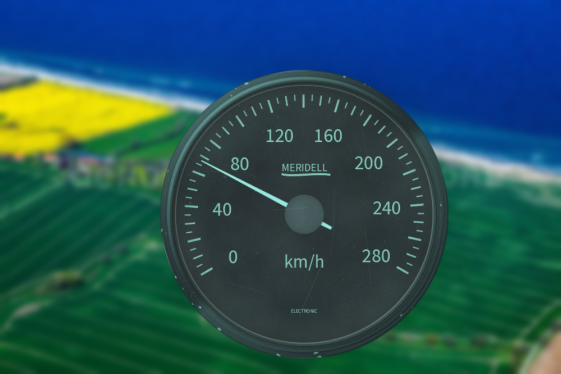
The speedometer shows 67.5 km/h
